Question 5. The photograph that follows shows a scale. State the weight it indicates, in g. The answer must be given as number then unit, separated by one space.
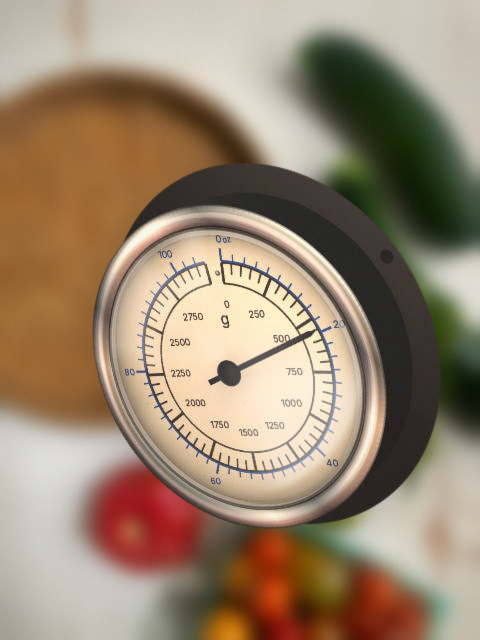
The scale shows 550 g
